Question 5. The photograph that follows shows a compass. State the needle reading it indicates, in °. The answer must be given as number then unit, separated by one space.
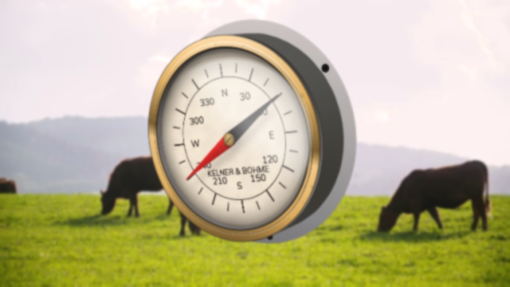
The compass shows 240 °
